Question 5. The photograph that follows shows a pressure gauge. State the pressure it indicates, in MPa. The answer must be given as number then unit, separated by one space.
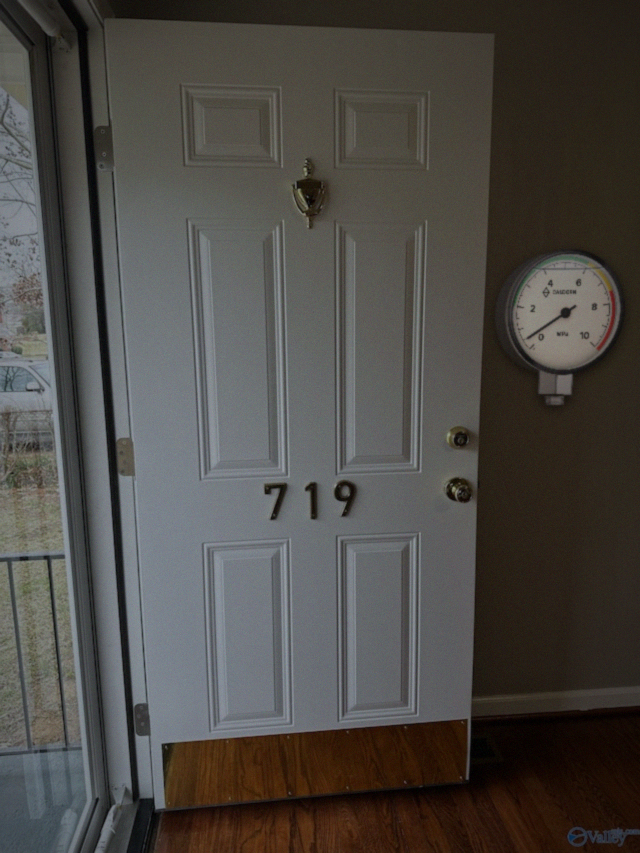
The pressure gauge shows 0.5 MPa
